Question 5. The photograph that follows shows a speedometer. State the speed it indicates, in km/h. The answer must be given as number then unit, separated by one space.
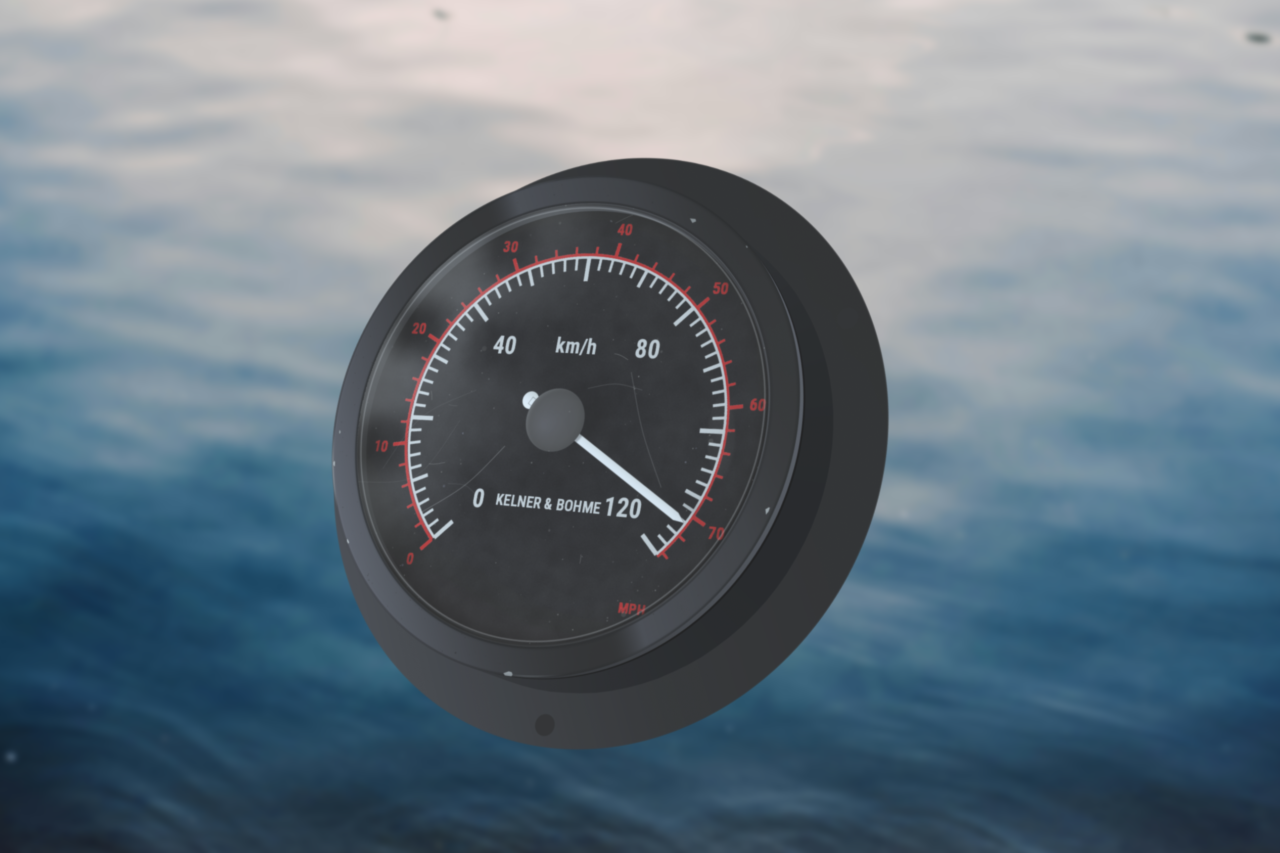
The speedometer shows 114 km/h
